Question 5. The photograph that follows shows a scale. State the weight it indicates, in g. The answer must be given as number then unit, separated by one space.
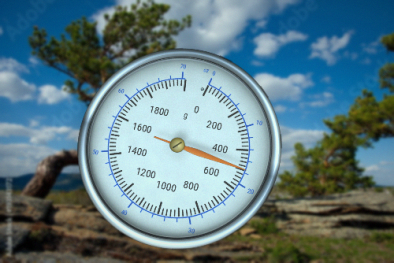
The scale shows 500 g
